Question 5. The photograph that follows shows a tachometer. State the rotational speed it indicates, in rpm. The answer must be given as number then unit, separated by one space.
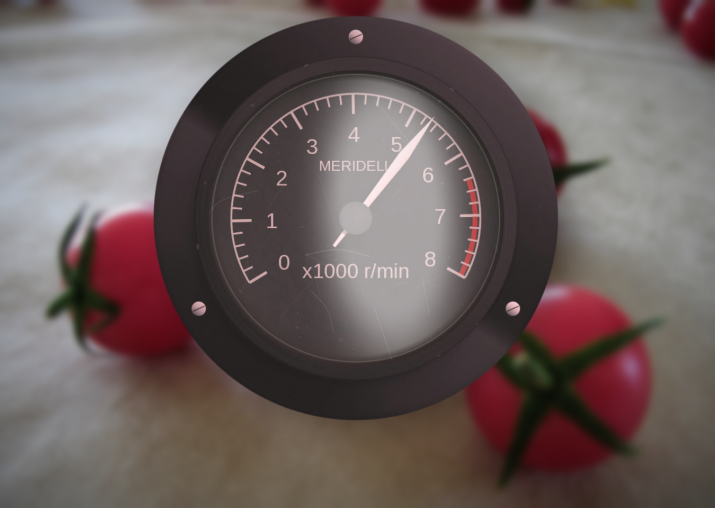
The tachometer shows 5300 rpm
